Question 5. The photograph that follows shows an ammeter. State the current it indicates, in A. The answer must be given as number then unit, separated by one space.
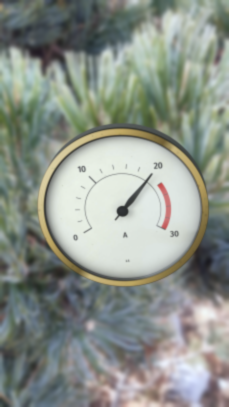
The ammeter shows 20 A
